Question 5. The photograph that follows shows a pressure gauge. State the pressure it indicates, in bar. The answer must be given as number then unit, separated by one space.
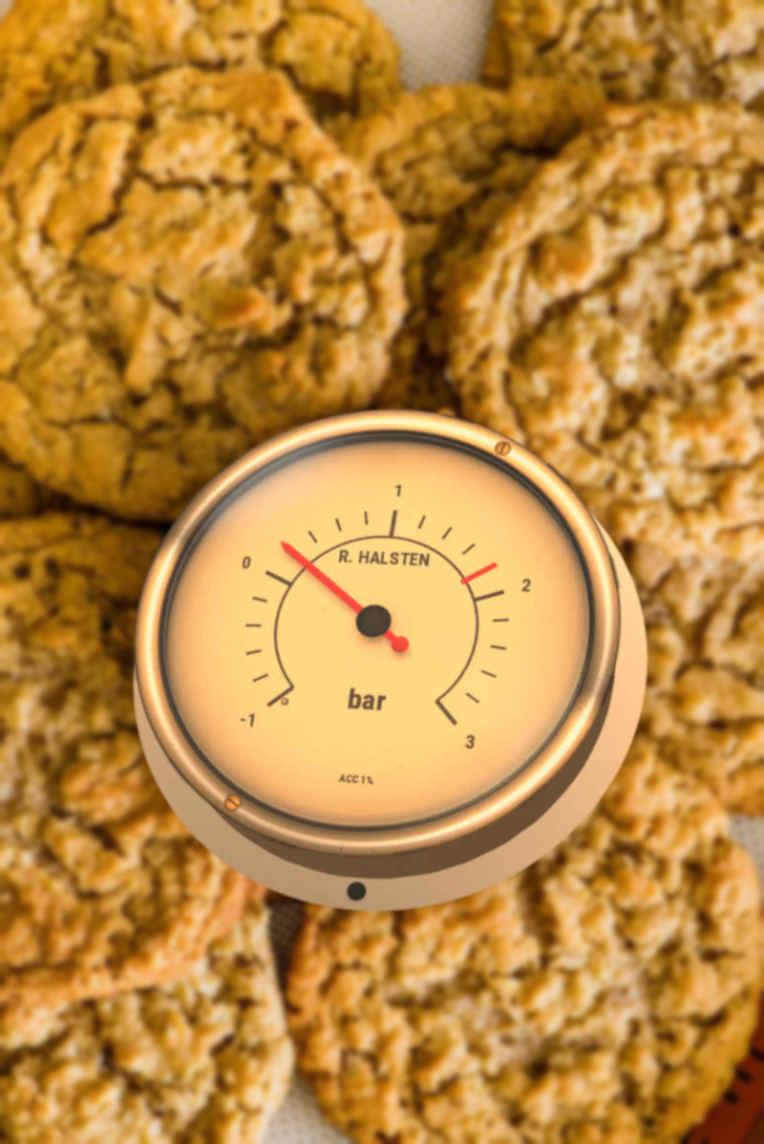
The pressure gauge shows 0.2 bar
